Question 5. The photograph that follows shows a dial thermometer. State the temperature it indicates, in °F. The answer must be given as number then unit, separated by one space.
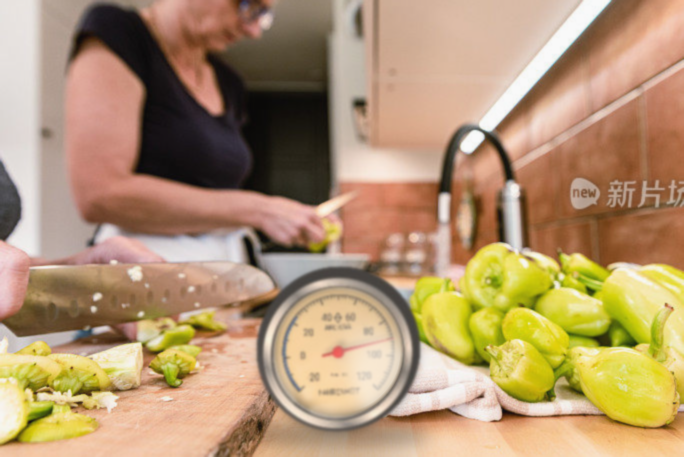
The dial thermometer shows 90 °F
